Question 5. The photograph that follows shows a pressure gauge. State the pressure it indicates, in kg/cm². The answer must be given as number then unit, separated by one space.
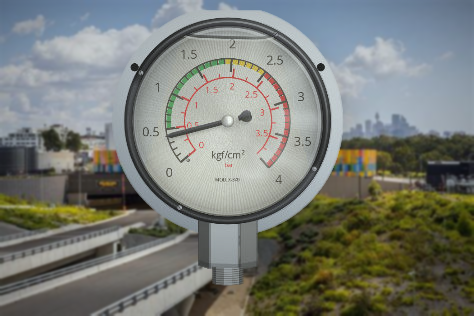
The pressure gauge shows 0.4 kg/cm²
